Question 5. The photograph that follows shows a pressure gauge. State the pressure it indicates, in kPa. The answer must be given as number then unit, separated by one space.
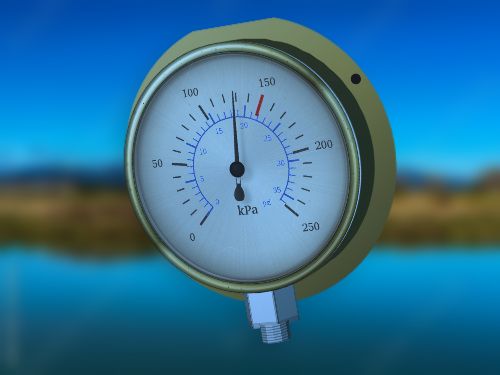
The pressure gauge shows 130 kPa
